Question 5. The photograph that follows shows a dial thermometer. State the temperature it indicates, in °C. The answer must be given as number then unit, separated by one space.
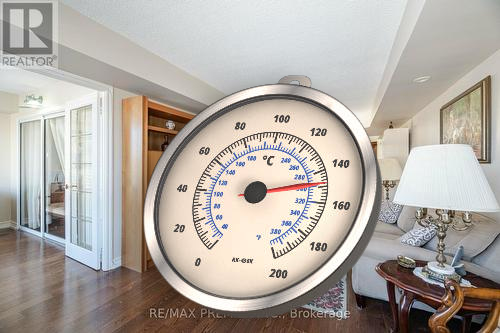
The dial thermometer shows 150 °C
